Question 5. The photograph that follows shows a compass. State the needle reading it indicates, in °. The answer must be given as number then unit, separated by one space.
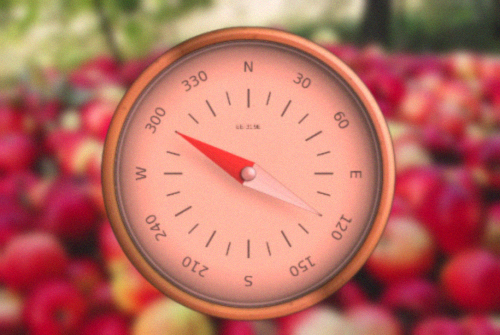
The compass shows 300 °
